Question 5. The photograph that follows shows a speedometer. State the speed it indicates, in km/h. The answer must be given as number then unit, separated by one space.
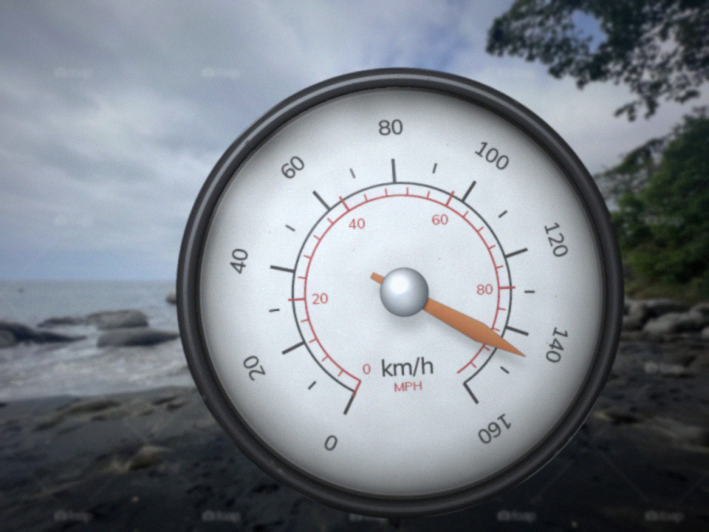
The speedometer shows 145 km/h
